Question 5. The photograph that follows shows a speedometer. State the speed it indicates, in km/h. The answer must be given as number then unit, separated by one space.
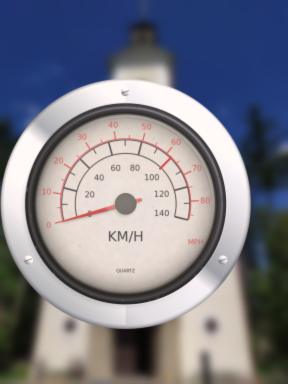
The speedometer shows 0 km/h
